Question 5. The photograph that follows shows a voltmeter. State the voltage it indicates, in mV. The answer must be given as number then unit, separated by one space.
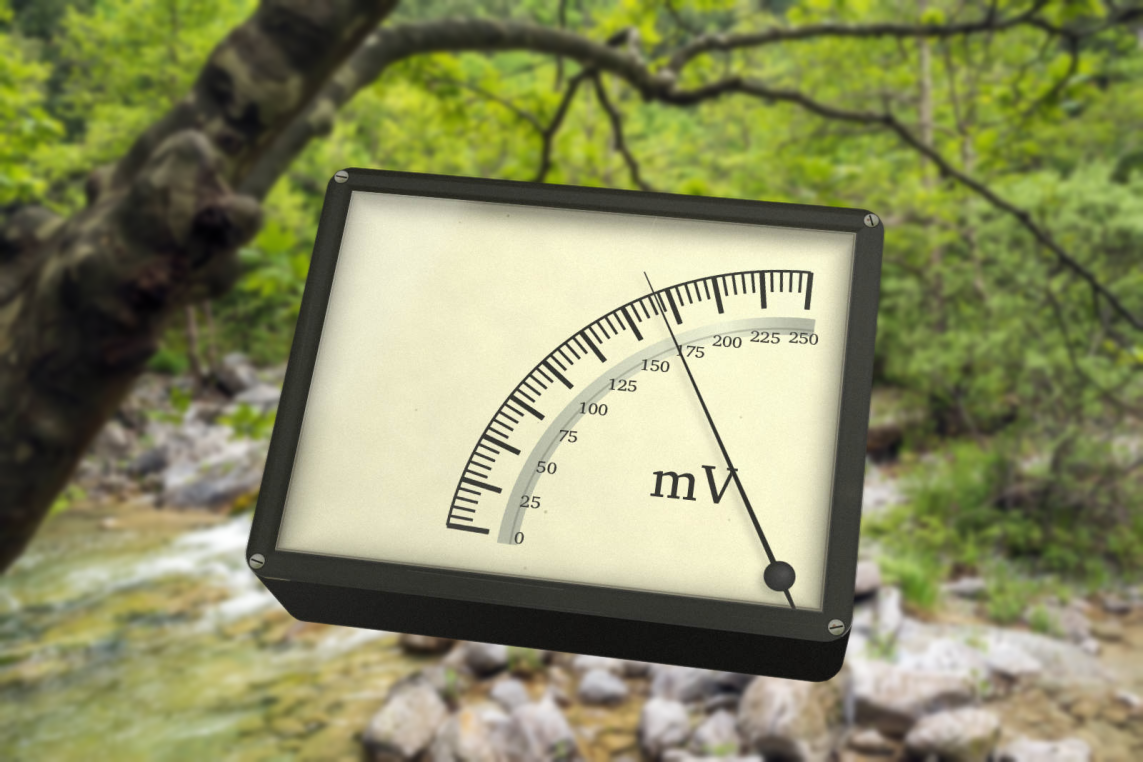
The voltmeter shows 167.5 mV
